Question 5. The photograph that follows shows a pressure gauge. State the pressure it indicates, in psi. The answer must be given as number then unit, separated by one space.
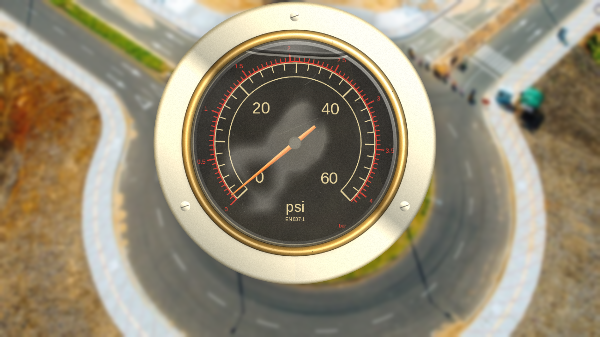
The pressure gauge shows 1 psi
